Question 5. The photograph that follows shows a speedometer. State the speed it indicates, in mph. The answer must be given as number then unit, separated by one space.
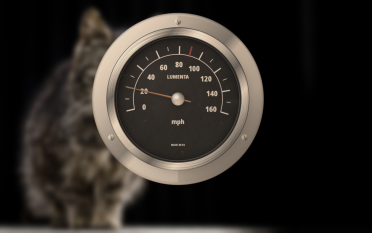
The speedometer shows 20 mph
